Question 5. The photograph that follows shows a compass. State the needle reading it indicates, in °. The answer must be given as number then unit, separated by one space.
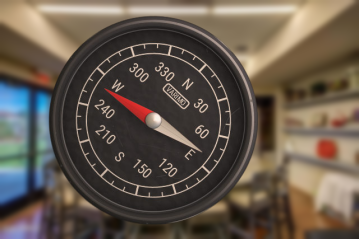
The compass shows 260 °
